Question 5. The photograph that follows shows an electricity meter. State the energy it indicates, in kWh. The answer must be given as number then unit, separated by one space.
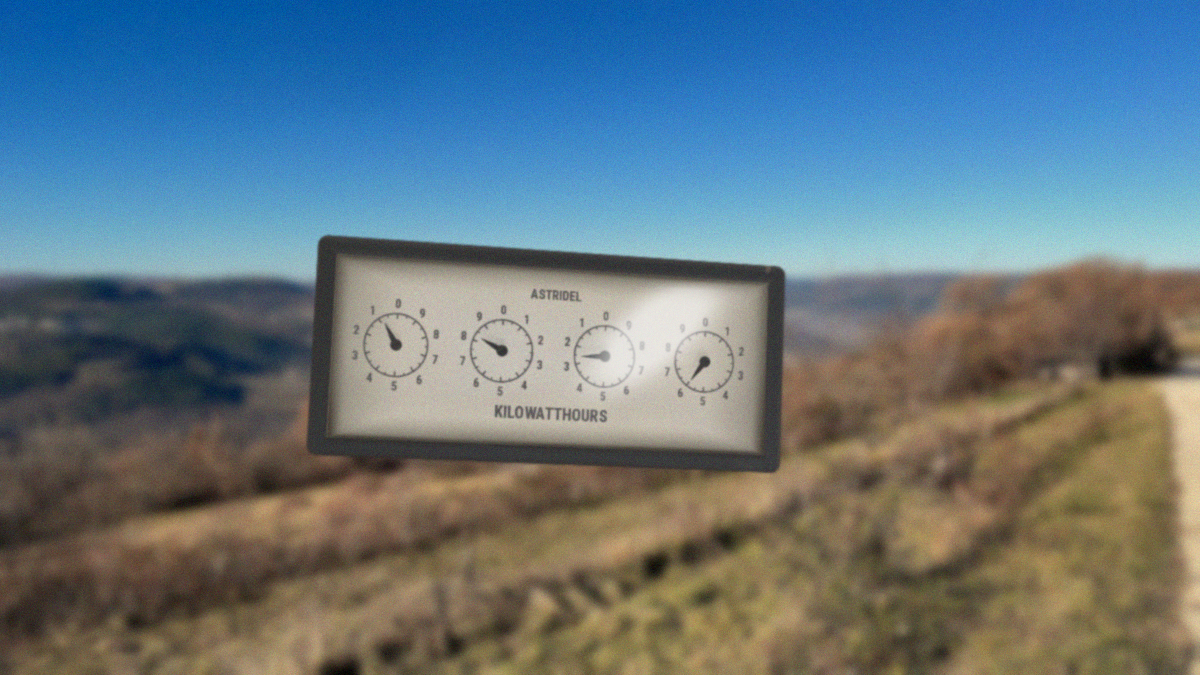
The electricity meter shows 826 kWh
